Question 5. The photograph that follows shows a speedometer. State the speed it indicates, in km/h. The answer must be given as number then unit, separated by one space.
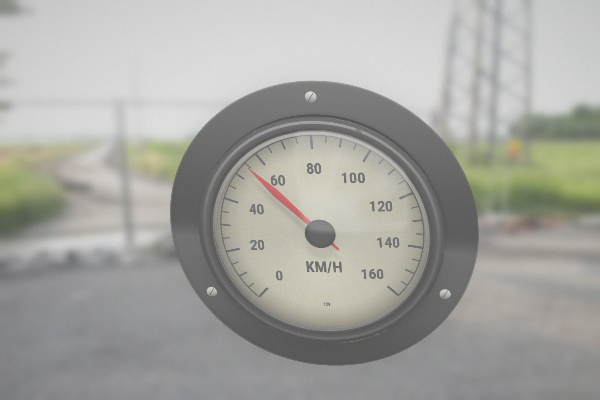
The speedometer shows 55 km/h
